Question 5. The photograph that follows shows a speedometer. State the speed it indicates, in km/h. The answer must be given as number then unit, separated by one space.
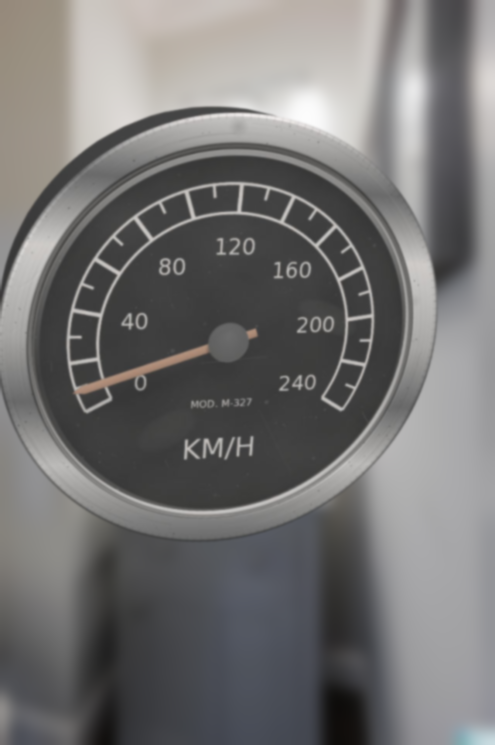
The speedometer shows 10 km/h
